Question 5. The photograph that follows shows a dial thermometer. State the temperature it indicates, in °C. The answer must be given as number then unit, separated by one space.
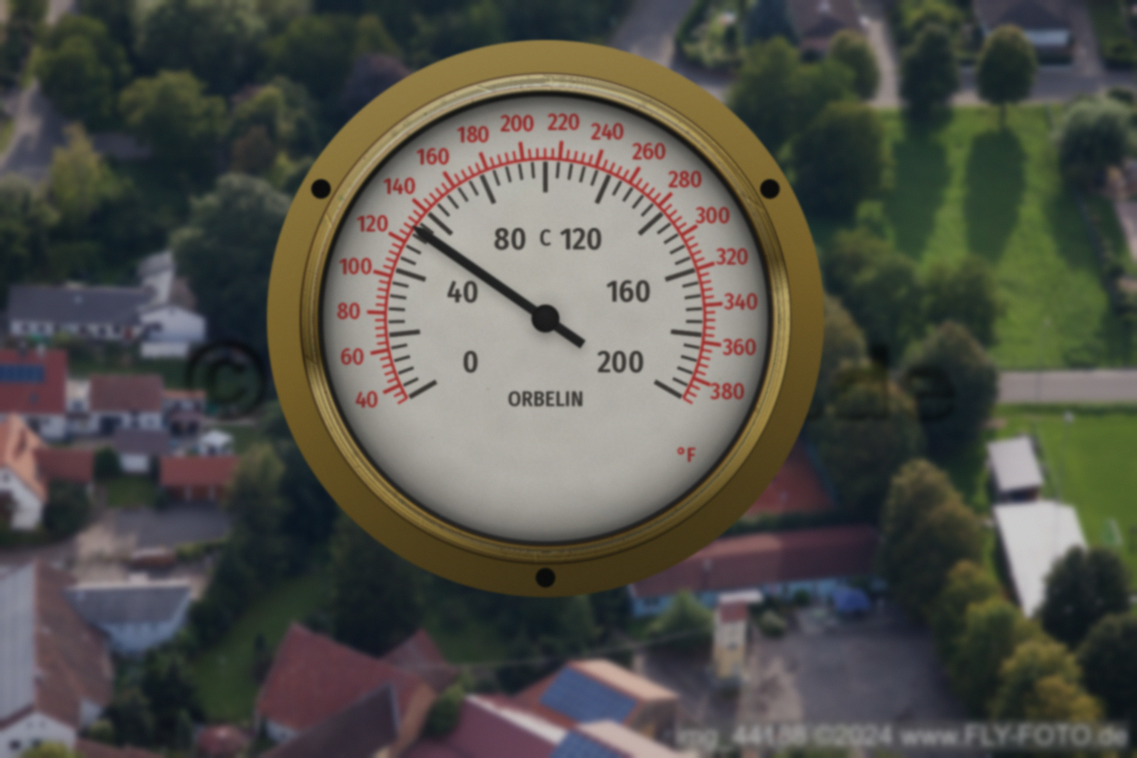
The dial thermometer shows 54 °C
